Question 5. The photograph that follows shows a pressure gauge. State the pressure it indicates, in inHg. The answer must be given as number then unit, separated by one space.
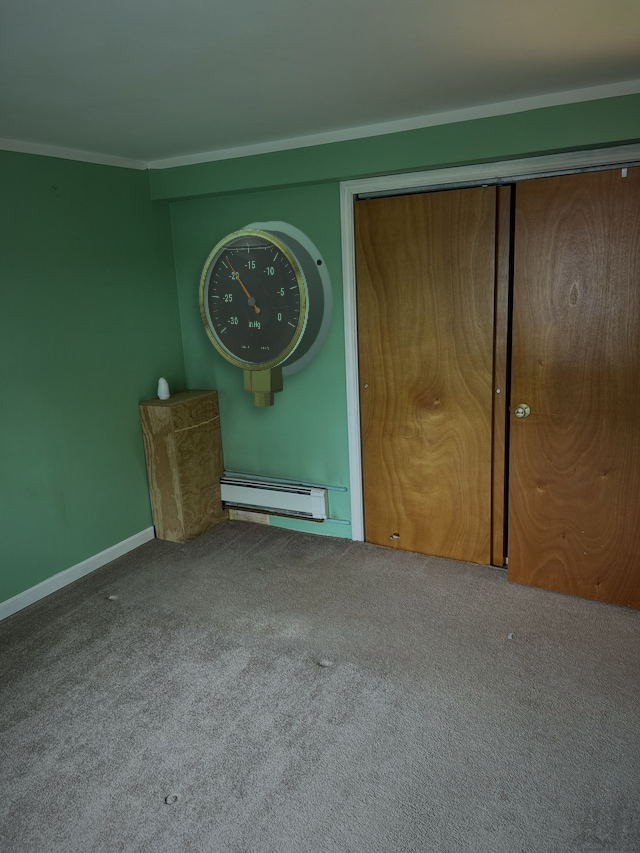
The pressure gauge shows -19 inHg
